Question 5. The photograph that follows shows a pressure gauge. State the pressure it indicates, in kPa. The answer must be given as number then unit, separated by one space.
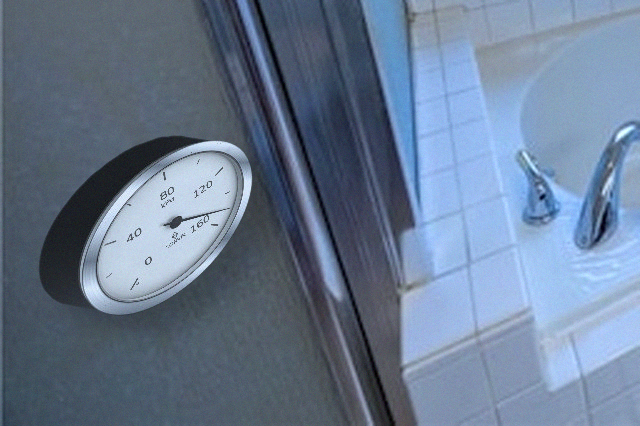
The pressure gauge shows 150 kPa
